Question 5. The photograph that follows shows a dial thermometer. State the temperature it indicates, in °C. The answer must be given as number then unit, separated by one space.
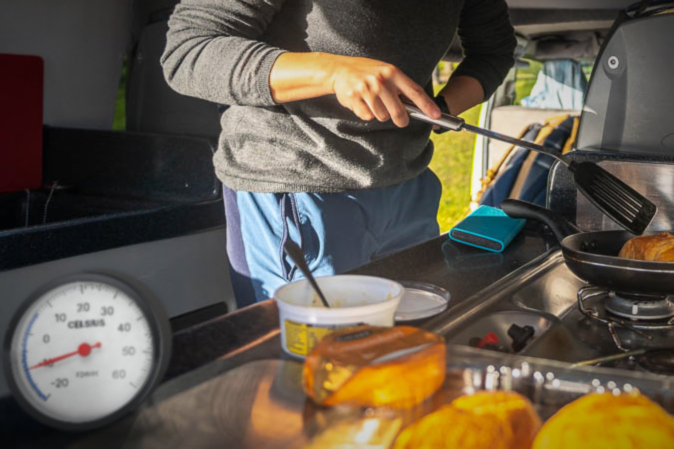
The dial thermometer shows -10 °C
